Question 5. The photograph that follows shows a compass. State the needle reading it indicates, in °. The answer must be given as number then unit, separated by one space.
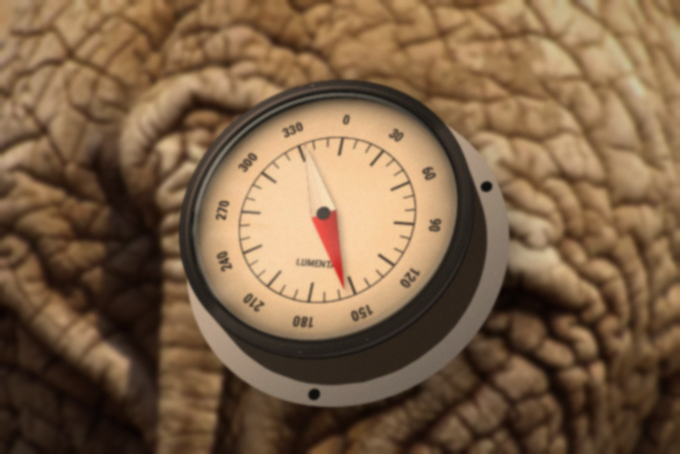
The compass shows 155 °
